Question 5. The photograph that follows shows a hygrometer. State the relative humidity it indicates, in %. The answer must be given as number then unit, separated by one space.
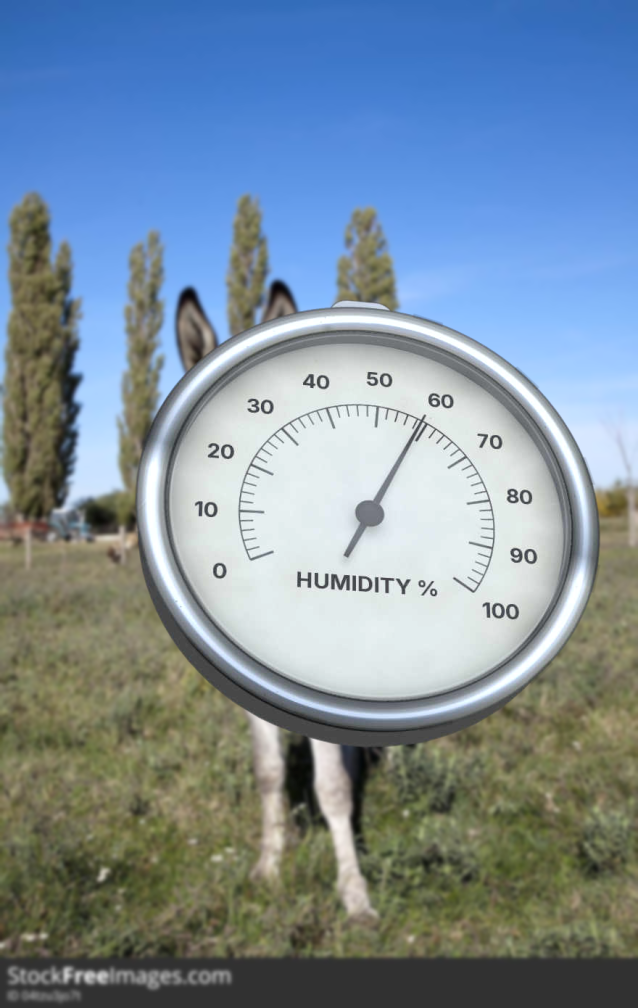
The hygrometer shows 59 %
